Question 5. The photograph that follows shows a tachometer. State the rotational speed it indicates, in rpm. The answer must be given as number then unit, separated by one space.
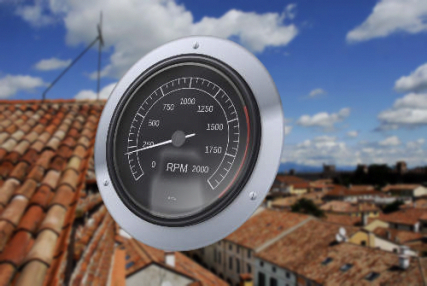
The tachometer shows 200 rpm
